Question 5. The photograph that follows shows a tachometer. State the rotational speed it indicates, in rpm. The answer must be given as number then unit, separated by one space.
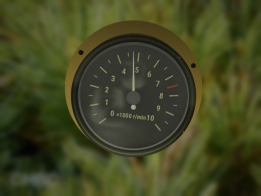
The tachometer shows 4750 rpm
